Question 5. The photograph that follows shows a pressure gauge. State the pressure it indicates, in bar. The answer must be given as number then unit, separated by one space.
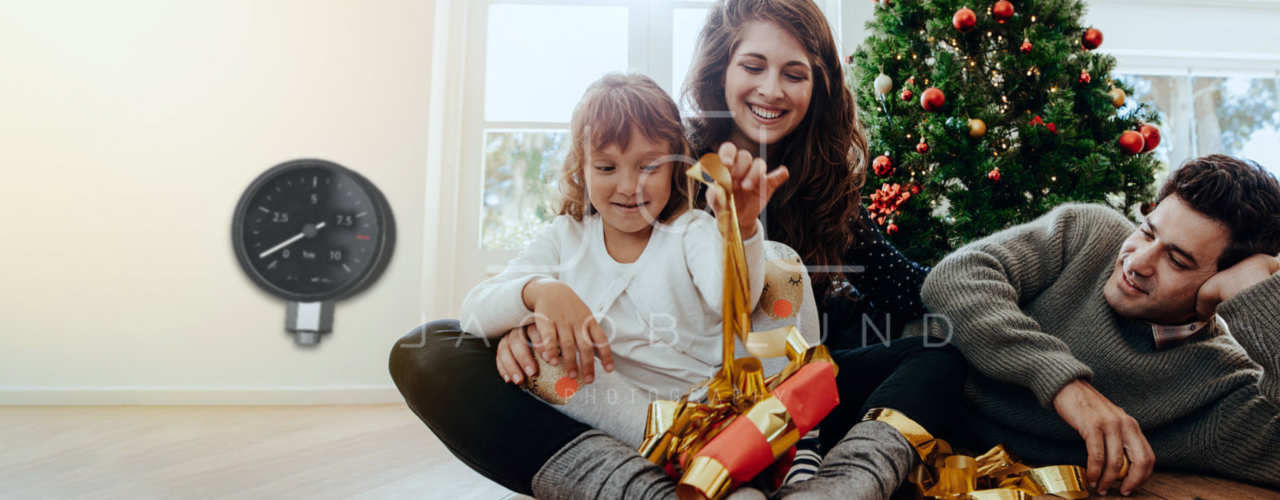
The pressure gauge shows 0.5 bar
